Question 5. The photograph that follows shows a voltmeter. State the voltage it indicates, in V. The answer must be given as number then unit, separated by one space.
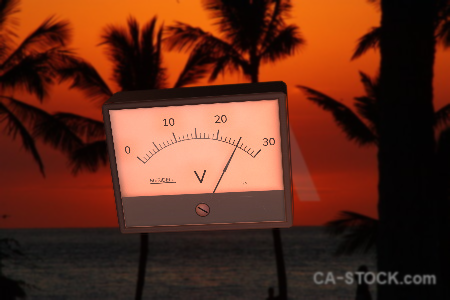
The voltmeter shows 25 V
